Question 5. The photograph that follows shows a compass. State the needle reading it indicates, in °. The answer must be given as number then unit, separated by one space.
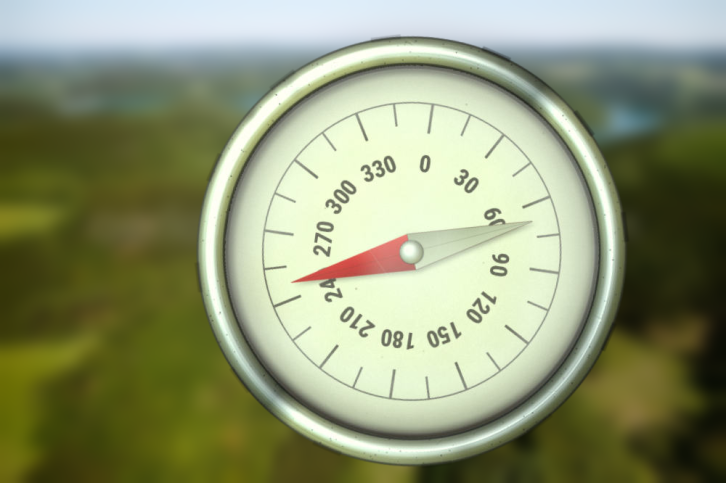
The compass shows 247.5 °
